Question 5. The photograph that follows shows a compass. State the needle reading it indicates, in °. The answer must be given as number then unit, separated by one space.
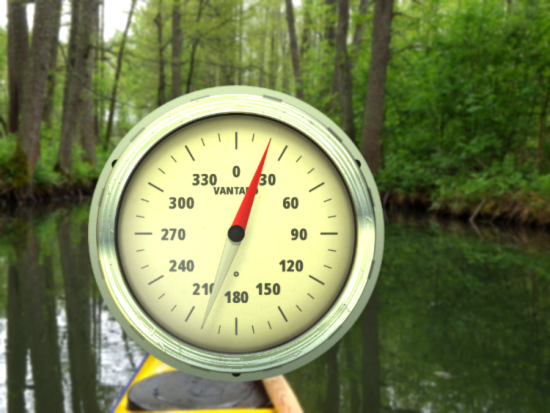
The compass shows 20 °
